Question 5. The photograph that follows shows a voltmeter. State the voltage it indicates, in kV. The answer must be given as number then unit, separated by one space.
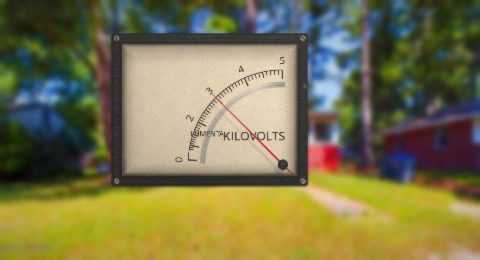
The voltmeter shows 3 kV
